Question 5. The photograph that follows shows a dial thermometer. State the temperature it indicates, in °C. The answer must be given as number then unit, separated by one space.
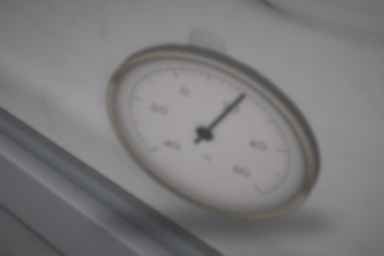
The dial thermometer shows 20 °C
